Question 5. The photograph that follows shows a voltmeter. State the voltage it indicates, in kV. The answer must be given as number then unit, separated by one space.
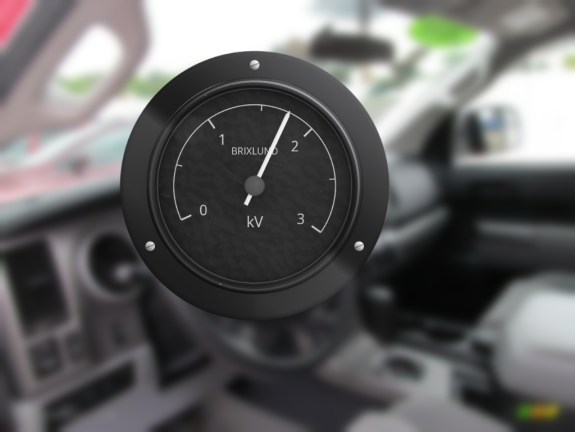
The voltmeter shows 1.75 kV
